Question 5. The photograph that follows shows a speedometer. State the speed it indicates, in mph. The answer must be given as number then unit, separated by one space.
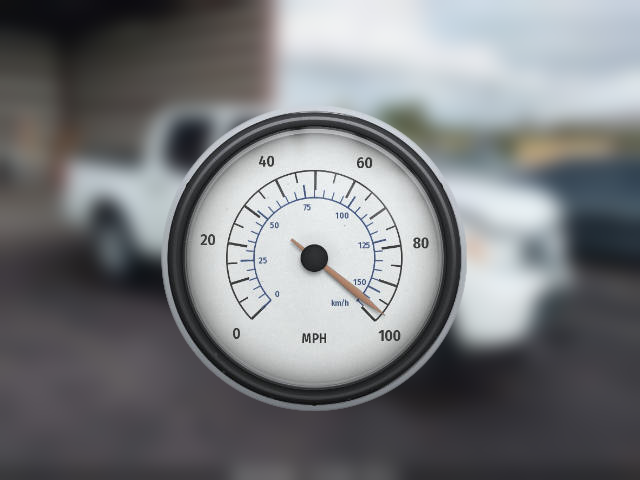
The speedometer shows 97.5 mph
